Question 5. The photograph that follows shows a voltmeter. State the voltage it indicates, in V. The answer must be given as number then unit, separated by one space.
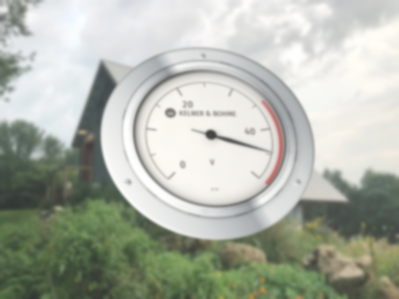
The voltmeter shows 45 V
